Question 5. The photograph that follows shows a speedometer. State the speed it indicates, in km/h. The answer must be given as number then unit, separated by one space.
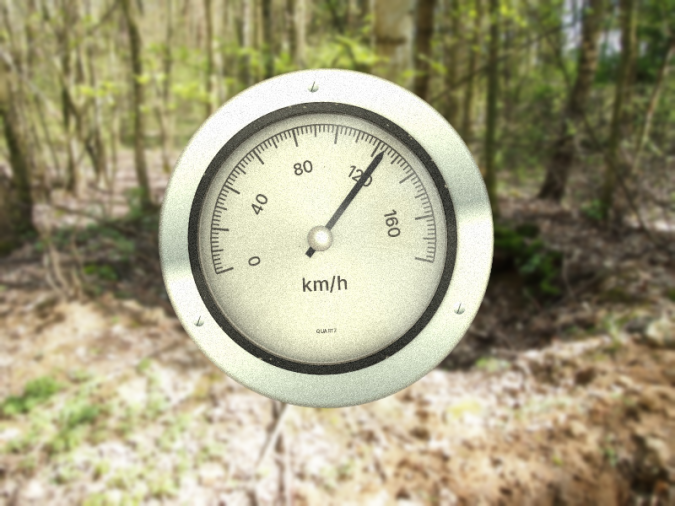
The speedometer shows 124 km/h
